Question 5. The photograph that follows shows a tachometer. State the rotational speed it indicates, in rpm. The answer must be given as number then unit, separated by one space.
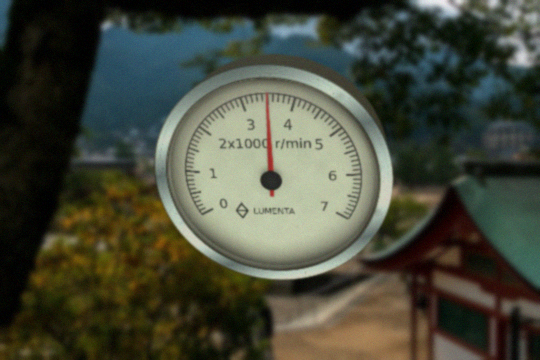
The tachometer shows 3500 rpm
